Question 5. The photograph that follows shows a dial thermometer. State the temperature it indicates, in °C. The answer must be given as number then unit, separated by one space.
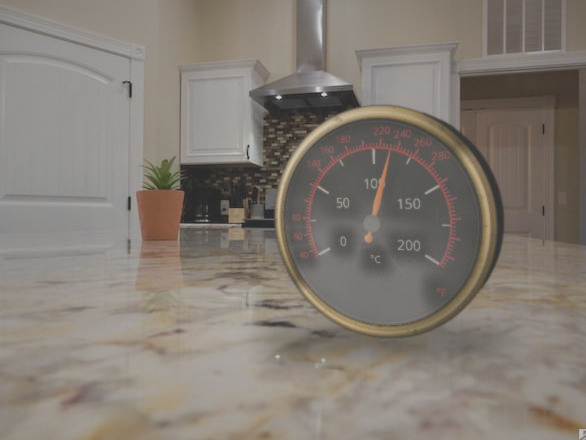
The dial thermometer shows 112.5 °C
